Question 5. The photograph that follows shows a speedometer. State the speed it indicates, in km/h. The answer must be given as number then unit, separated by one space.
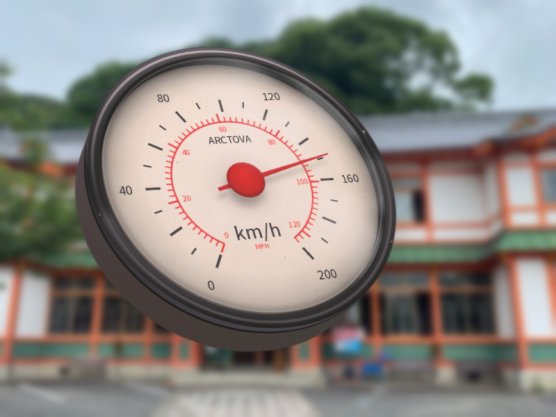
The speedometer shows 150 km/h
